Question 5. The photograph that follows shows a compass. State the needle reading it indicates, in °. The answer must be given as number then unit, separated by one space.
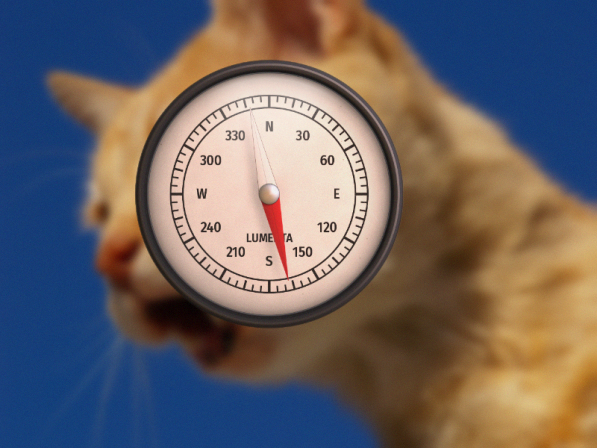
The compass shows 167.5 °
